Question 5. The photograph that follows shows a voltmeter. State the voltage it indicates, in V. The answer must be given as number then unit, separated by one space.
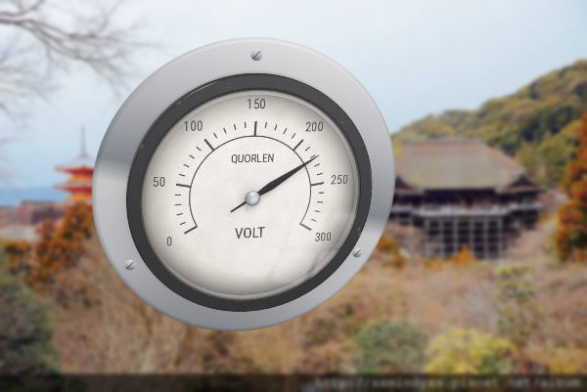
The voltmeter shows 220 V
